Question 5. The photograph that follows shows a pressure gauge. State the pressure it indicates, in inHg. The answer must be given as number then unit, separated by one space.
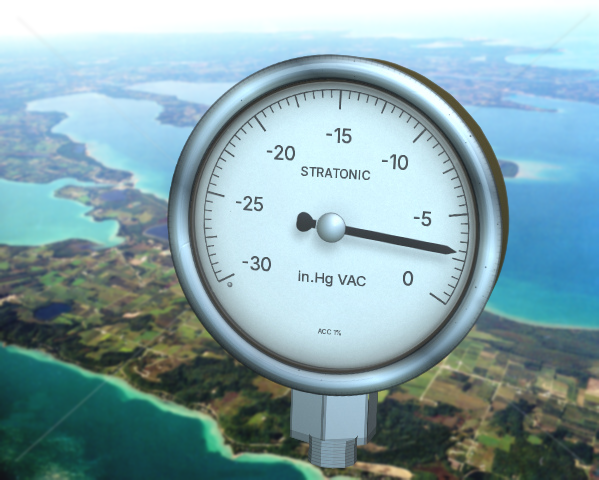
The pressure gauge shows -3 inHg
